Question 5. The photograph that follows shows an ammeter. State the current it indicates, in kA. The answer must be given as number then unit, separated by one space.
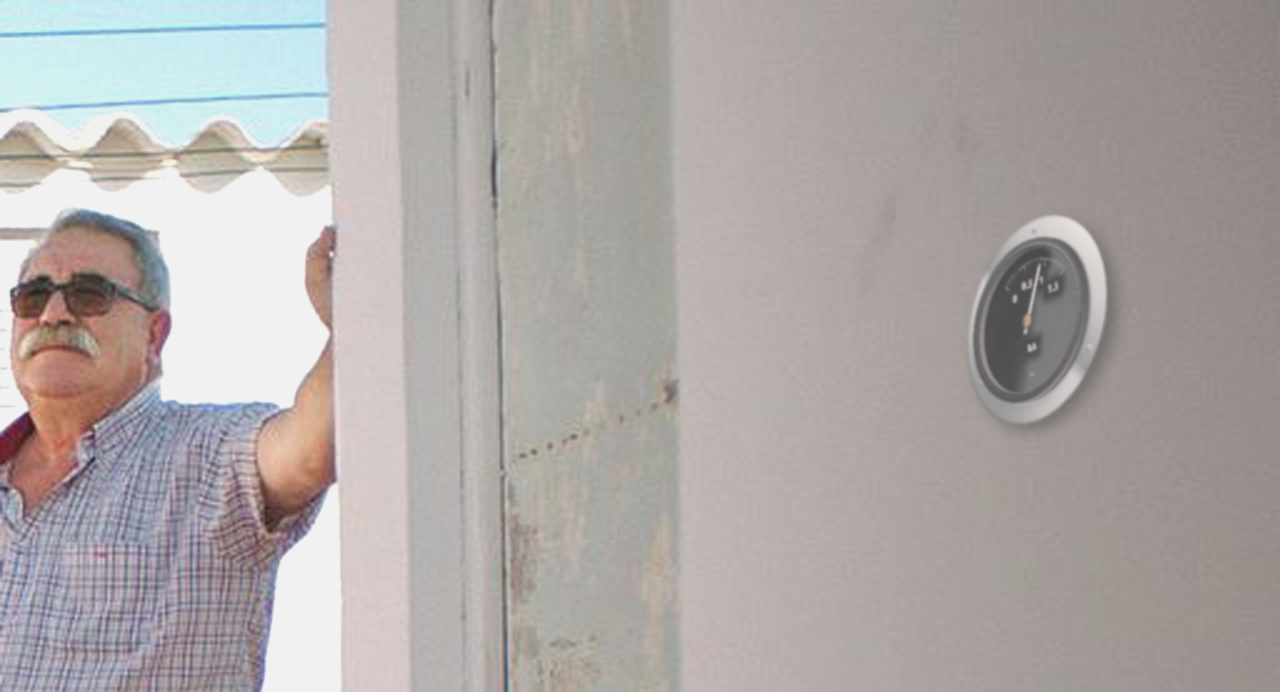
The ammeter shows 1 kA
